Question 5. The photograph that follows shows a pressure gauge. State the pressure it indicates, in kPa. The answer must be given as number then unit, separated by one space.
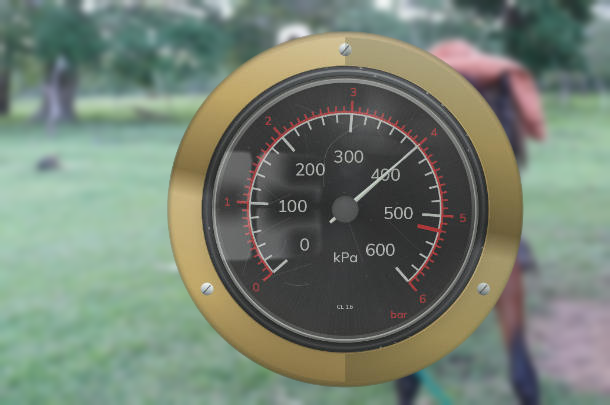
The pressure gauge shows 400 kPa
